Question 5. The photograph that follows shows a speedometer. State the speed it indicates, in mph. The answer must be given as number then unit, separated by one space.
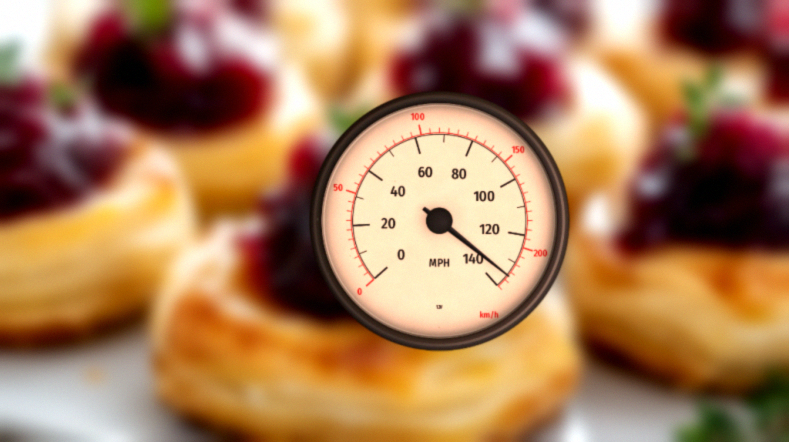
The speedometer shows 135 mph
